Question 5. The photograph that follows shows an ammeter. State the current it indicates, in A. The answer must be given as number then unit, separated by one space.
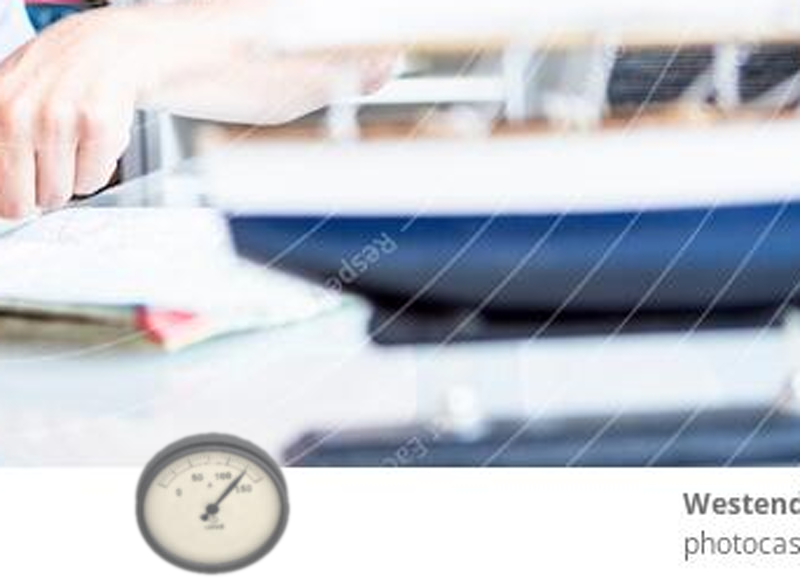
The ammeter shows 125 A
